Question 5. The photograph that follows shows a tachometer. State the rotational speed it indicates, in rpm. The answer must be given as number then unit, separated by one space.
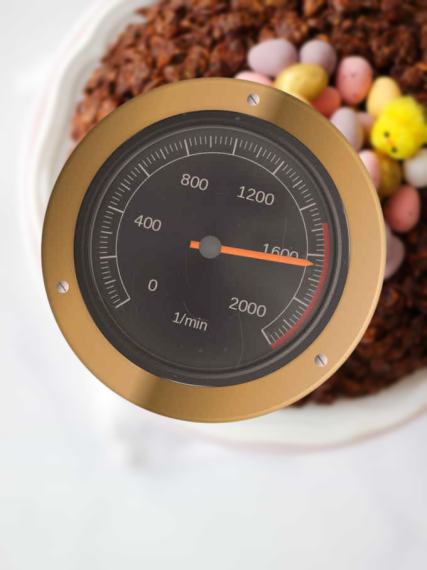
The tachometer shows 1640 rpm
